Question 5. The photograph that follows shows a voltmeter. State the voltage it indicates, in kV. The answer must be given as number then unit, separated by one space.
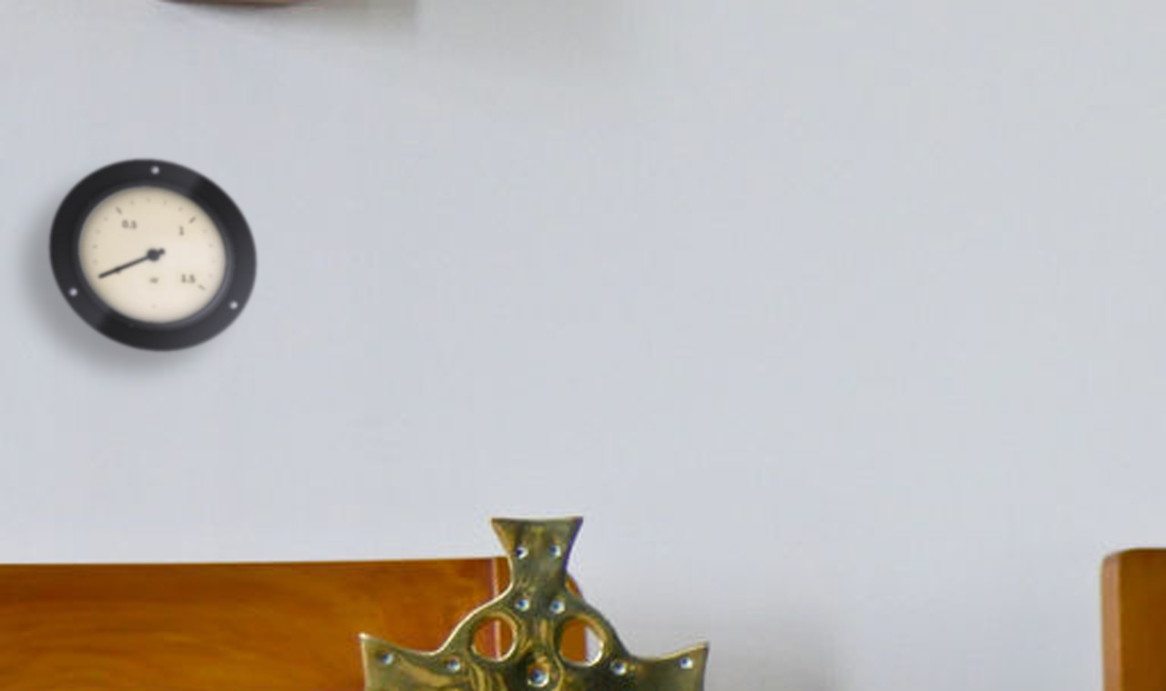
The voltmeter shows 0 kV
